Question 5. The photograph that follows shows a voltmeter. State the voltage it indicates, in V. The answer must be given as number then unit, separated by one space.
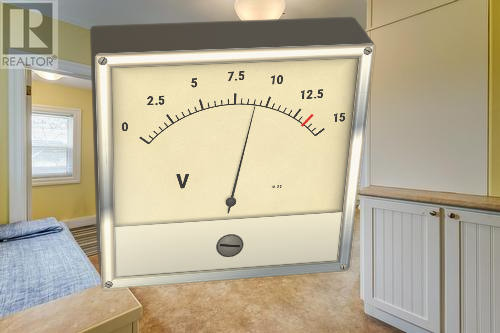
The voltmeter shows 9 V
